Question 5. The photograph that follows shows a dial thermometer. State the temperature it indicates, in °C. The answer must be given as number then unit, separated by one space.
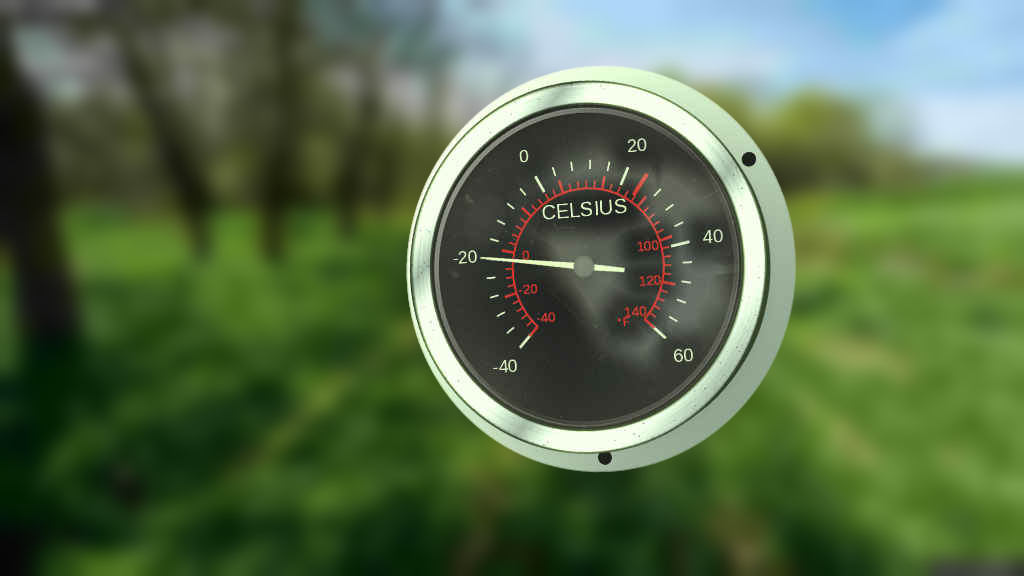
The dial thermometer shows -20 °C
